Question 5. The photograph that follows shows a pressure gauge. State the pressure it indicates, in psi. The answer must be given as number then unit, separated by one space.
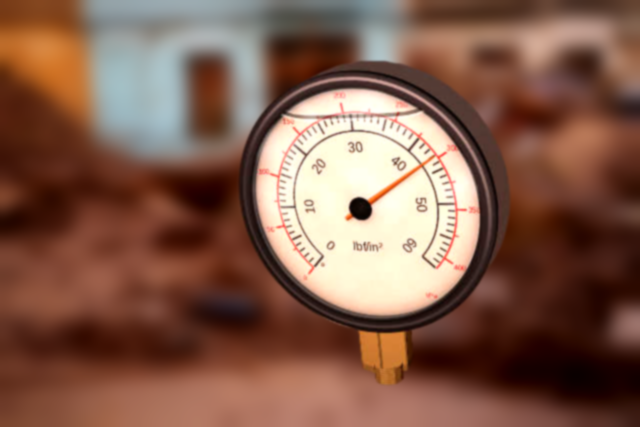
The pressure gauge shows 43 psi
